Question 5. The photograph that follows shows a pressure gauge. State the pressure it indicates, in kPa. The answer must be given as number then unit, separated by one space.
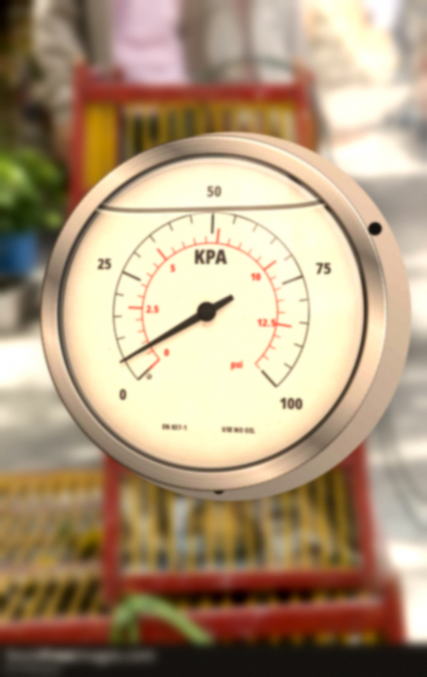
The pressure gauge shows 5 kPa
